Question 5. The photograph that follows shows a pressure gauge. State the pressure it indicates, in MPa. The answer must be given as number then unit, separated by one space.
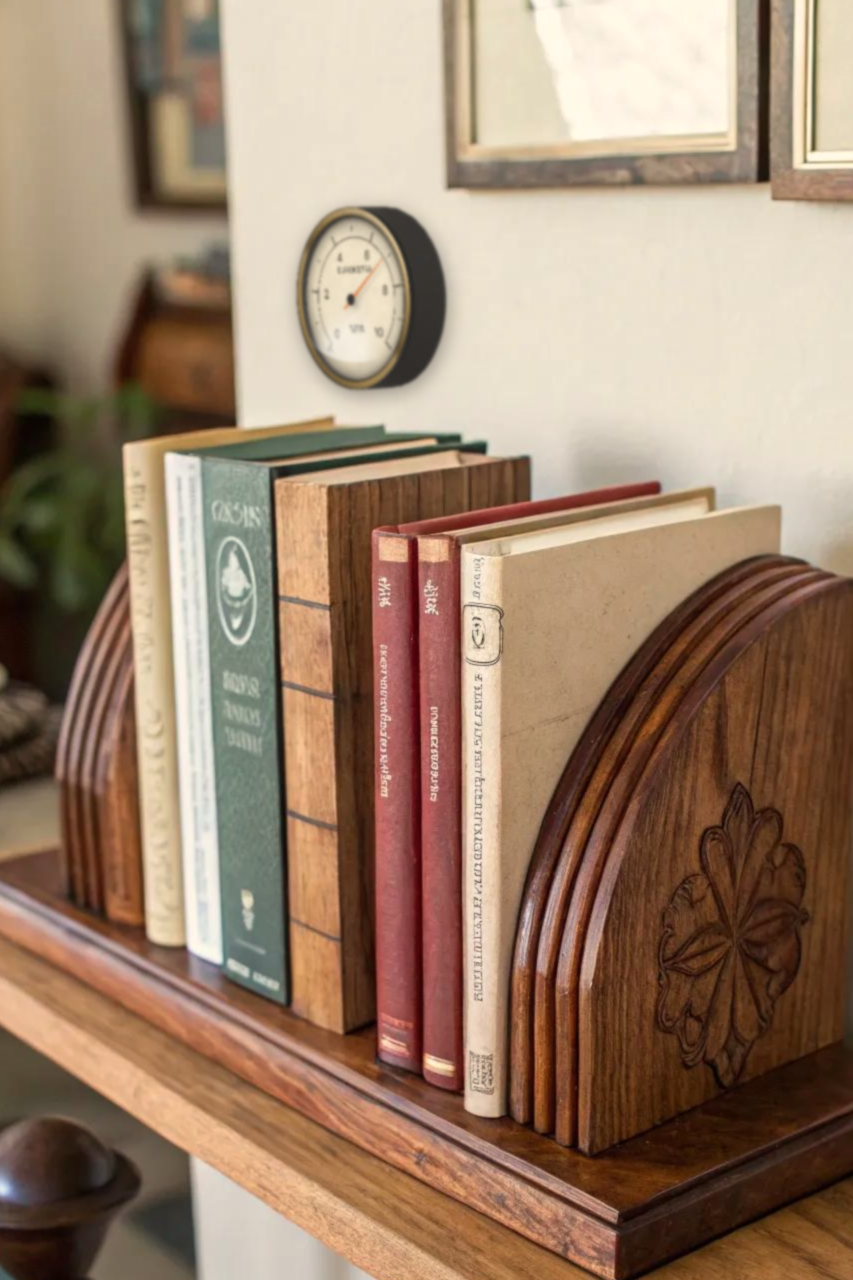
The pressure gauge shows 7 MPa
